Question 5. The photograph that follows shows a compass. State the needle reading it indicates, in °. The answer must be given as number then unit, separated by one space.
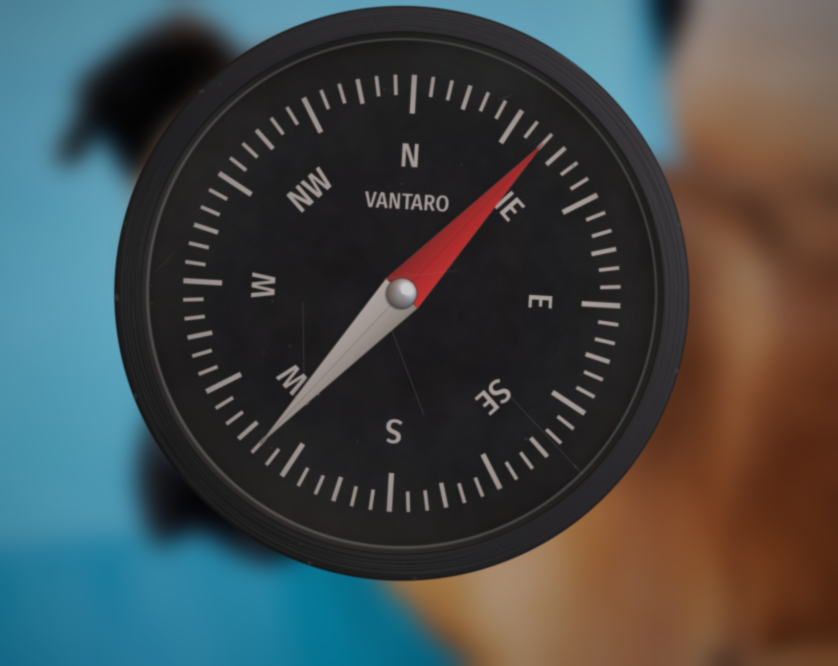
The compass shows 40 °
